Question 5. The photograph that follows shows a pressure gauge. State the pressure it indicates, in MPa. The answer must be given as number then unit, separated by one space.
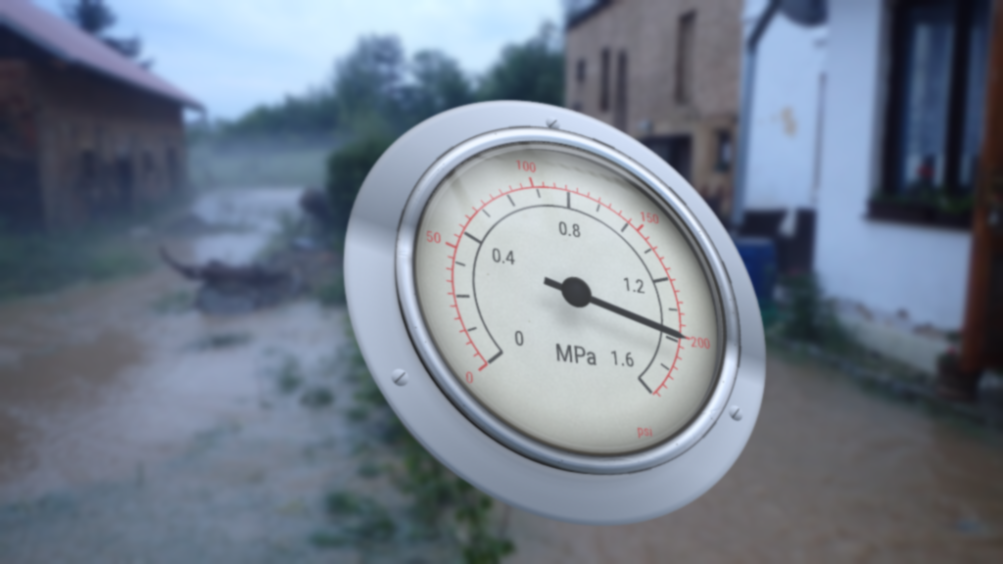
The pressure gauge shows 1.4 MPa
